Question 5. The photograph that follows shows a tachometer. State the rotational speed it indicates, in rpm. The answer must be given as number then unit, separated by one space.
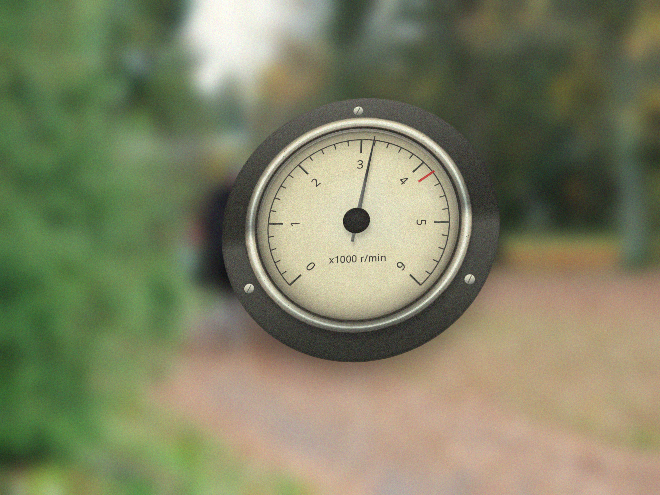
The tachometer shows 3200 rpm
